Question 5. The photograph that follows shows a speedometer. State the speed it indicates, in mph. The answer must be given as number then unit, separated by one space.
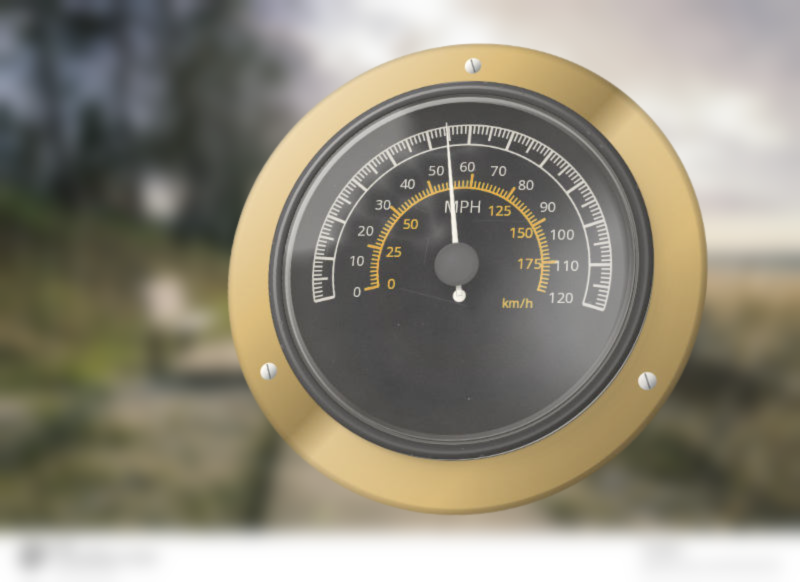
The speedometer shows 55 mph
